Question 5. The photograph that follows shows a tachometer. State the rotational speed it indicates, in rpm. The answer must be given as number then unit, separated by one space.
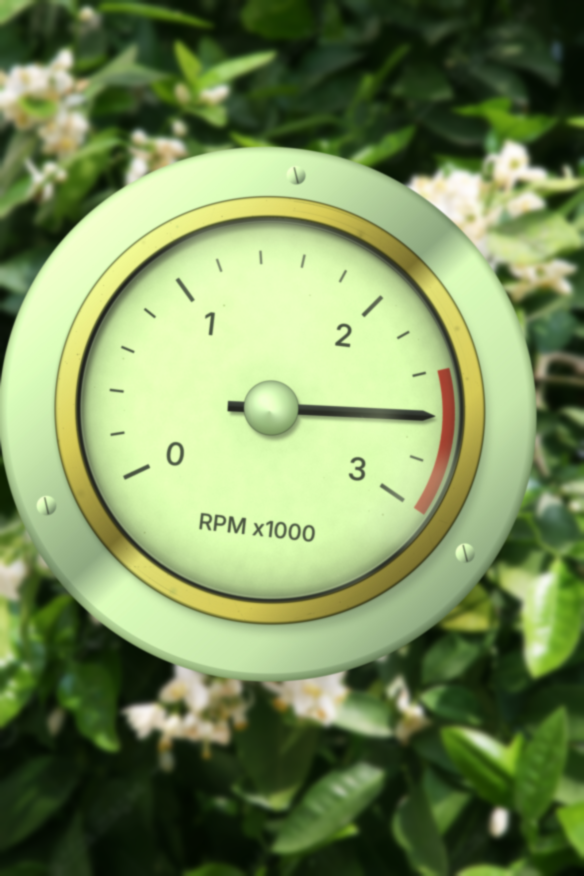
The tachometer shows 2600 rpm
